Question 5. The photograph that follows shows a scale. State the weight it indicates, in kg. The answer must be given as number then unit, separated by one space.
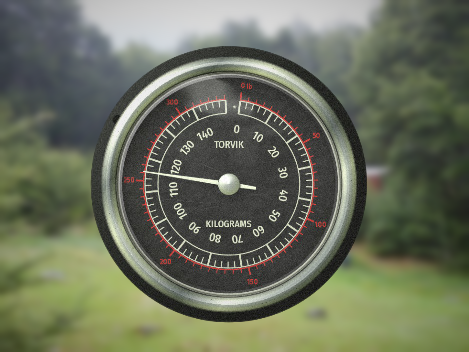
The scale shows 116 kg
